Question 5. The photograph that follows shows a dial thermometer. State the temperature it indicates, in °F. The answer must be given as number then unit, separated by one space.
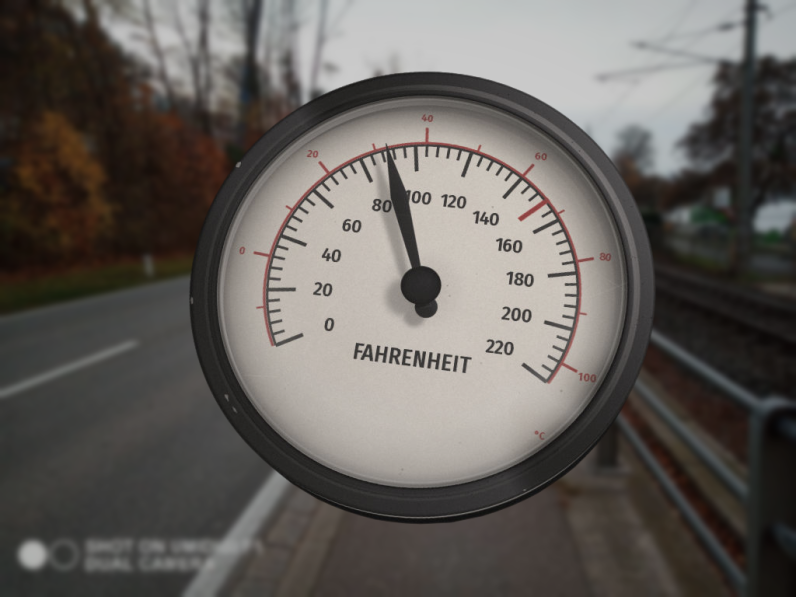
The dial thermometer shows 90 °F
